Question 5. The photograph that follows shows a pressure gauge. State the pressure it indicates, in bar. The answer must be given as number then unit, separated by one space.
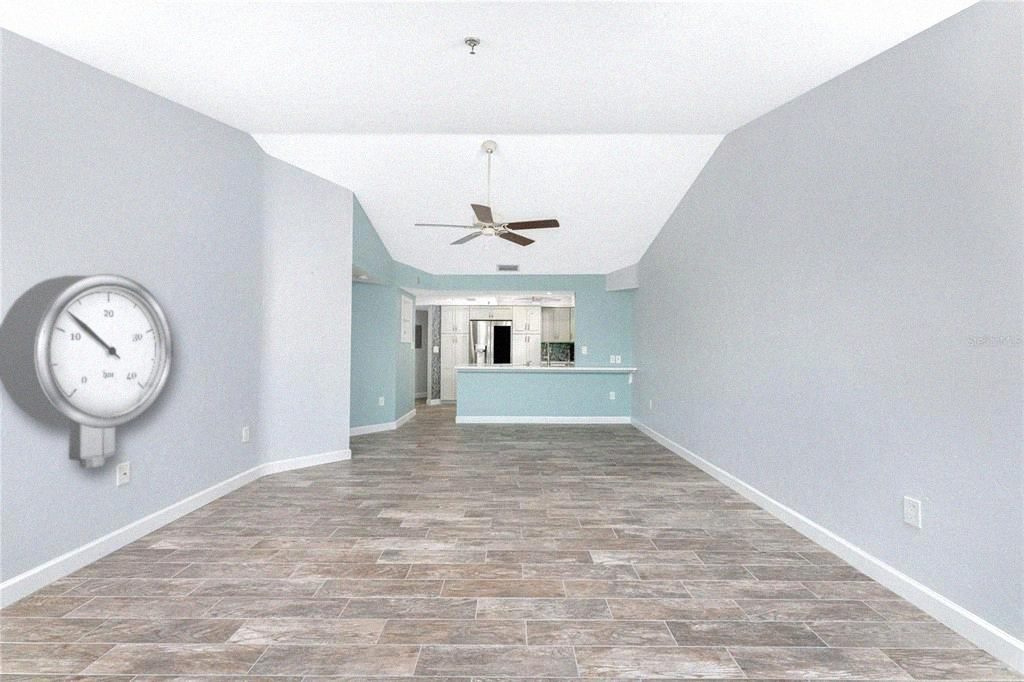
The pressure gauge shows 12.5 bar
